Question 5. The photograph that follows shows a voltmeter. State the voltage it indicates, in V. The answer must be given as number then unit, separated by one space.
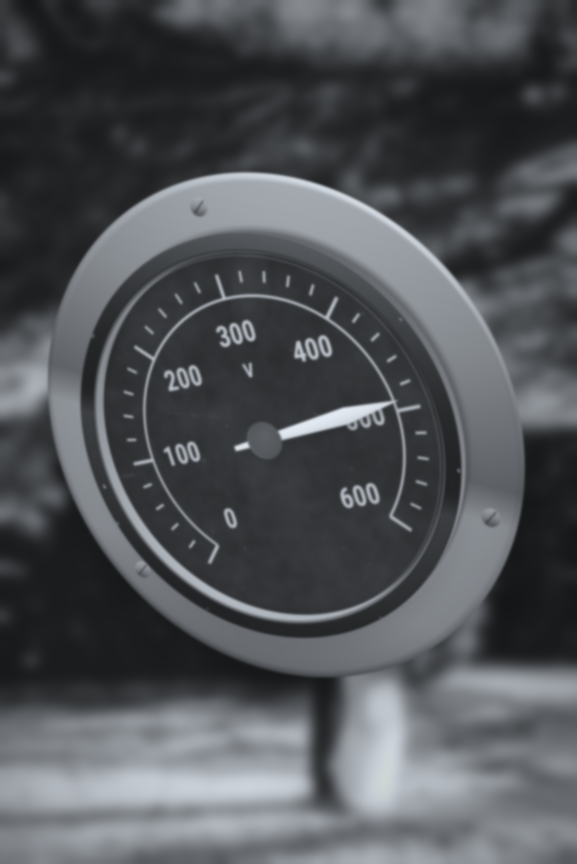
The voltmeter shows 490 V
